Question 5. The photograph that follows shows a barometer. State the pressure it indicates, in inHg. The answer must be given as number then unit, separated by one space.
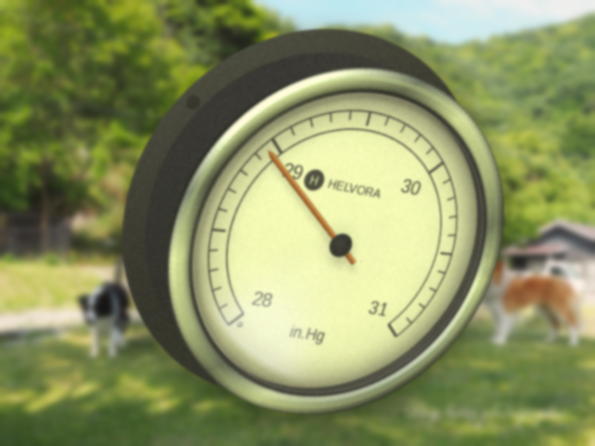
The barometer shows 28.95 inHg
